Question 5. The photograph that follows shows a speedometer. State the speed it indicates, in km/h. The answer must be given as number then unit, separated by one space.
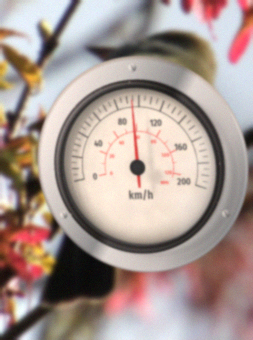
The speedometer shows 95 km/h
